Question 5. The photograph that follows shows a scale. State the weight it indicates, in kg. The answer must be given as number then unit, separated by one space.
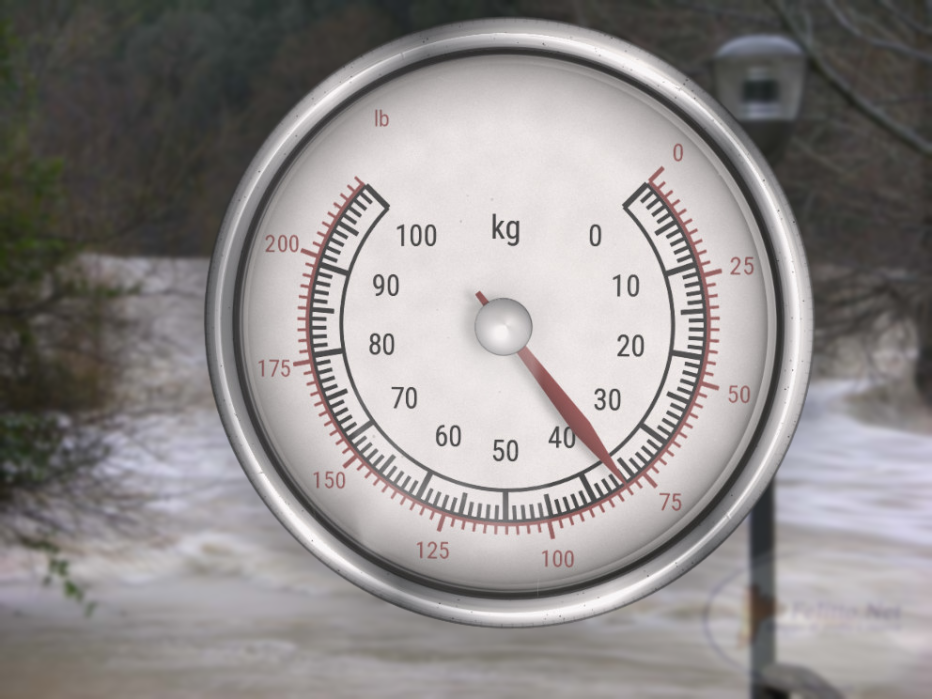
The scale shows 36 kg
